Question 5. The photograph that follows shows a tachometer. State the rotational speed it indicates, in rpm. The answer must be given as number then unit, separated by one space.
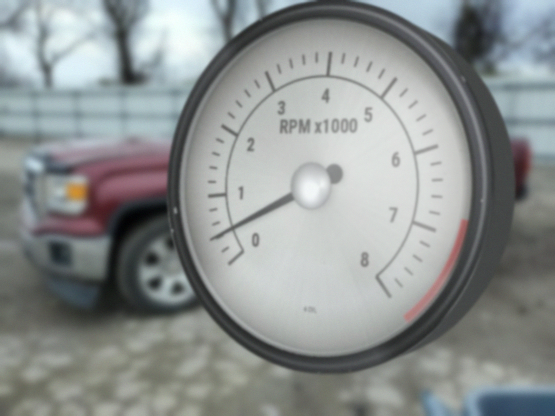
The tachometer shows 400 rpm
